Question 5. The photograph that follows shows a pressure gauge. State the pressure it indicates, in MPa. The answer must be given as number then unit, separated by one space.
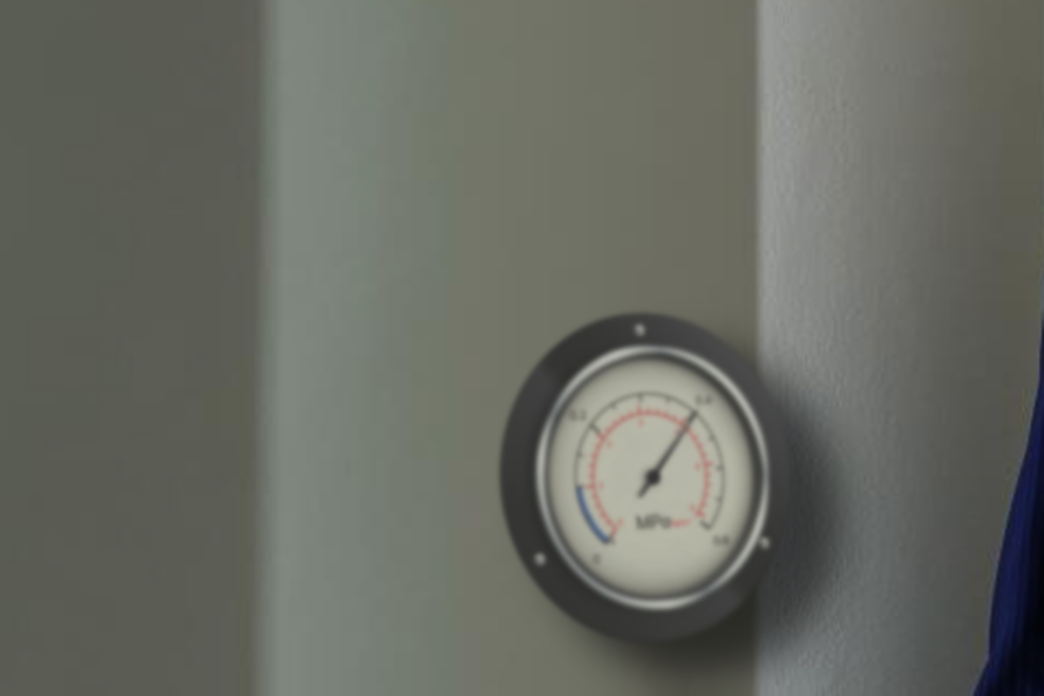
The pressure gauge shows 0.4 MPa
